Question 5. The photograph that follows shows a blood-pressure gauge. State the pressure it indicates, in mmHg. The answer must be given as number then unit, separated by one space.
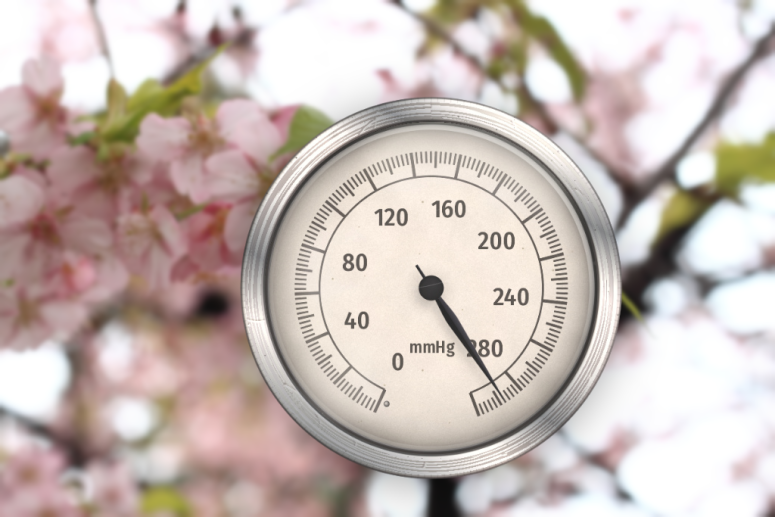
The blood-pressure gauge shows 288 mmHg
